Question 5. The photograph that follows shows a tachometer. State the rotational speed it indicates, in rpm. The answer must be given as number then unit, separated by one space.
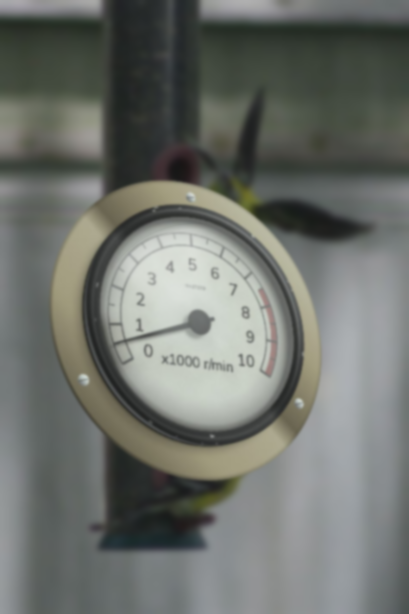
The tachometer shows 500 rpm
